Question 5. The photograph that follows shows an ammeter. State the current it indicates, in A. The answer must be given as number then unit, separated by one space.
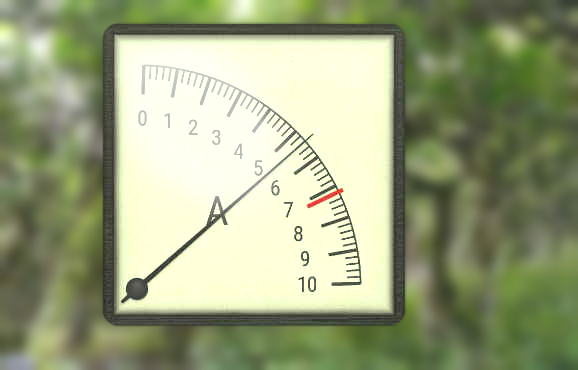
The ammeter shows 5.4 A
